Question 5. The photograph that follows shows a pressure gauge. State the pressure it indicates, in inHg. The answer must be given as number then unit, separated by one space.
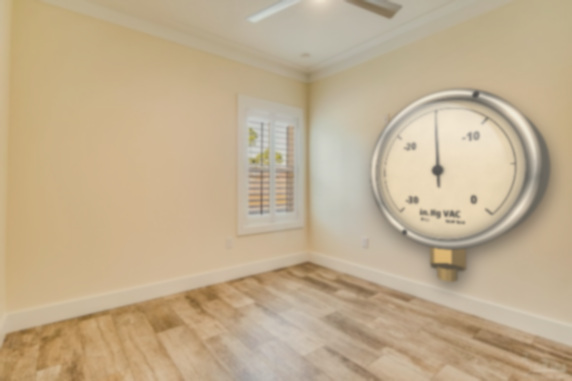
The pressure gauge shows -15 inHg
